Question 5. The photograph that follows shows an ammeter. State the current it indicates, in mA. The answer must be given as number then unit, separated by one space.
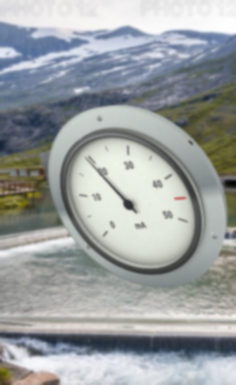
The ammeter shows 20 mA
